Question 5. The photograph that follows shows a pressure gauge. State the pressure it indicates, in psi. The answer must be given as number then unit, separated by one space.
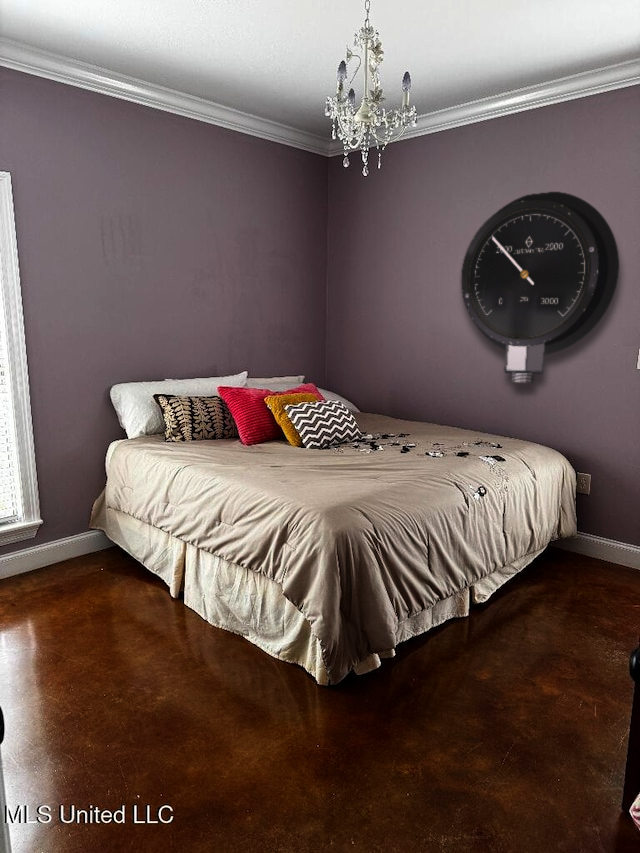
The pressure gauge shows 1000 psi
